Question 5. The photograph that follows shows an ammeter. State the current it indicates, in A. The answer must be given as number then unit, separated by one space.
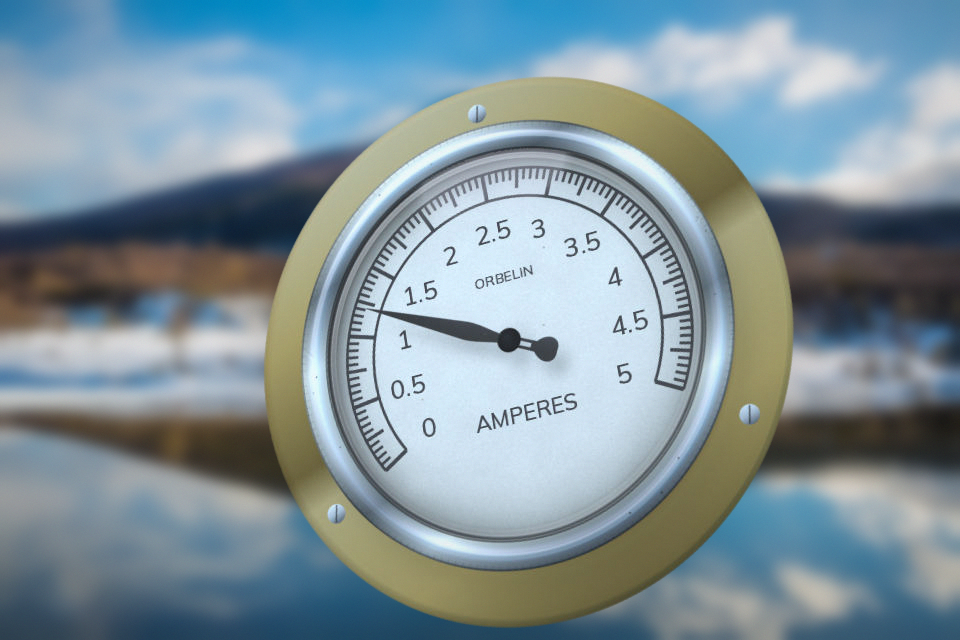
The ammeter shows 1.2 A
